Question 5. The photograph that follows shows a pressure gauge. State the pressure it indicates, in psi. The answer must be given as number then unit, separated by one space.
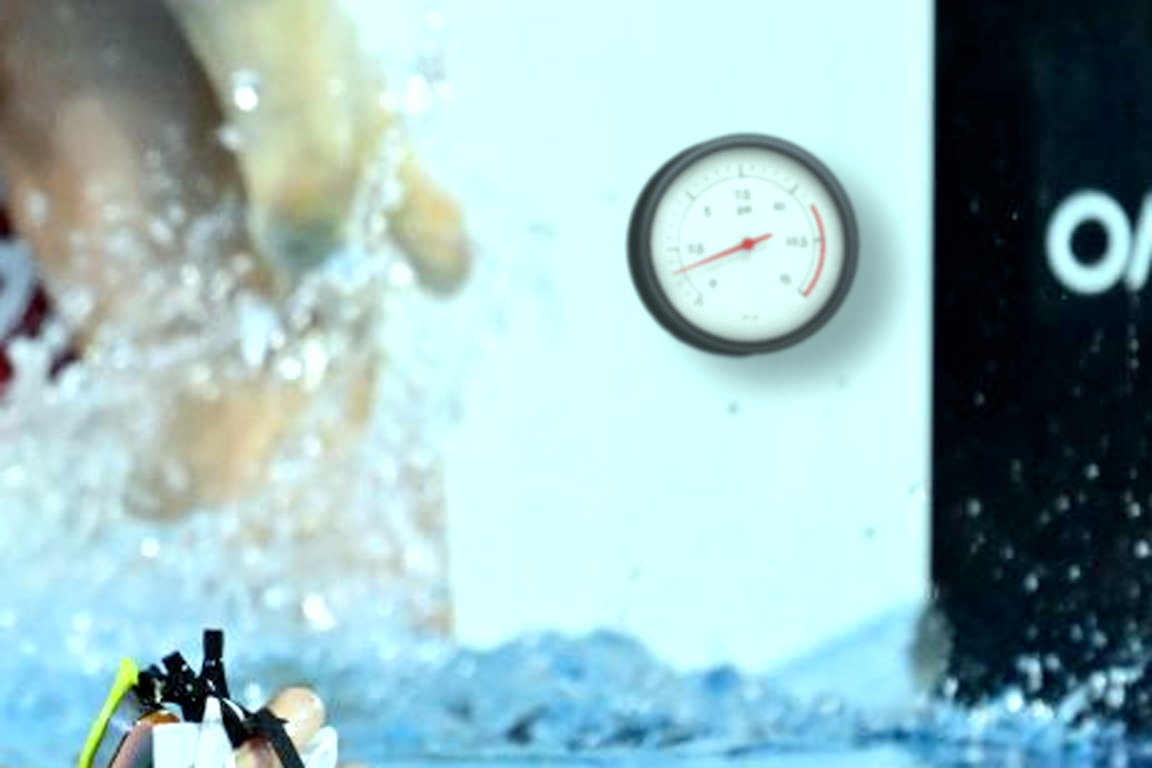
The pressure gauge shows 1.5 psi
